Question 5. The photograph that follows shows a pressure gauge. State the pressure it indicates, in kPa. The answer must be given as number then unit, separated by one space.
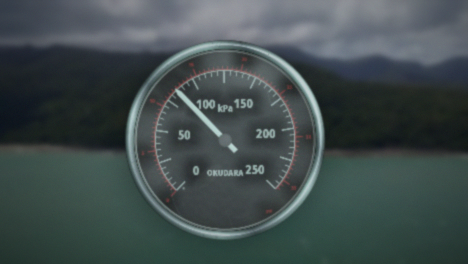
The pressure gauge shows 85 kPa
